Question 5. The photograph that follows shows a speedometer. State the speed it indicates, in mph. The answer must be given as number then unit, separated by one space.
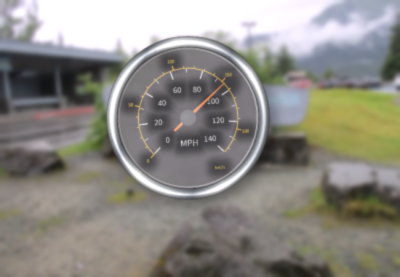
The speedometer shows 95 mph
